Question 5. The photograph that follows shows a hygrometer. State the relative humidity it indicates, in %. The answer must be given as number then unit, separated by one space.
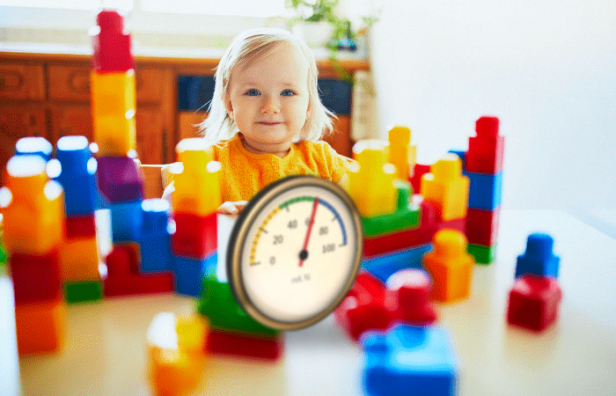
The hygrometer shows 60 %
